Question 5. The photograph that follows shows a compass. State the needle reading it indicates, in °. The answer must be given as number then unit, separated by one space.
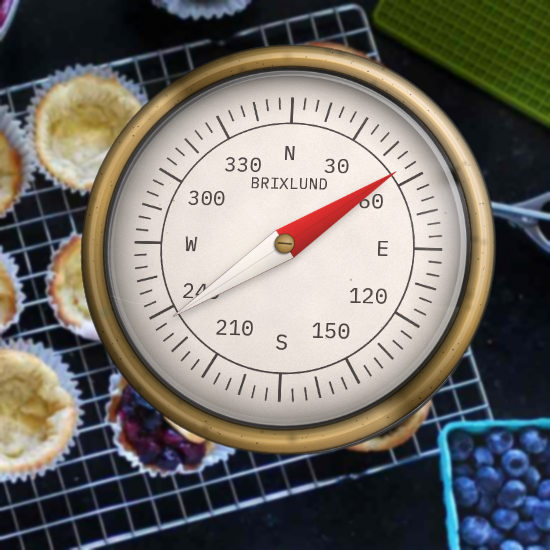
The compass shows 55 °
